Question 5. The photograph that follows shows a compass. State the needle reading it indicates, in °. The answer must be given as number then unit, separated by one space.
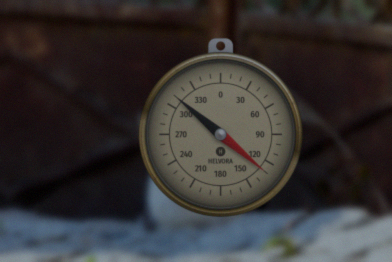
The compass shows 130 °
